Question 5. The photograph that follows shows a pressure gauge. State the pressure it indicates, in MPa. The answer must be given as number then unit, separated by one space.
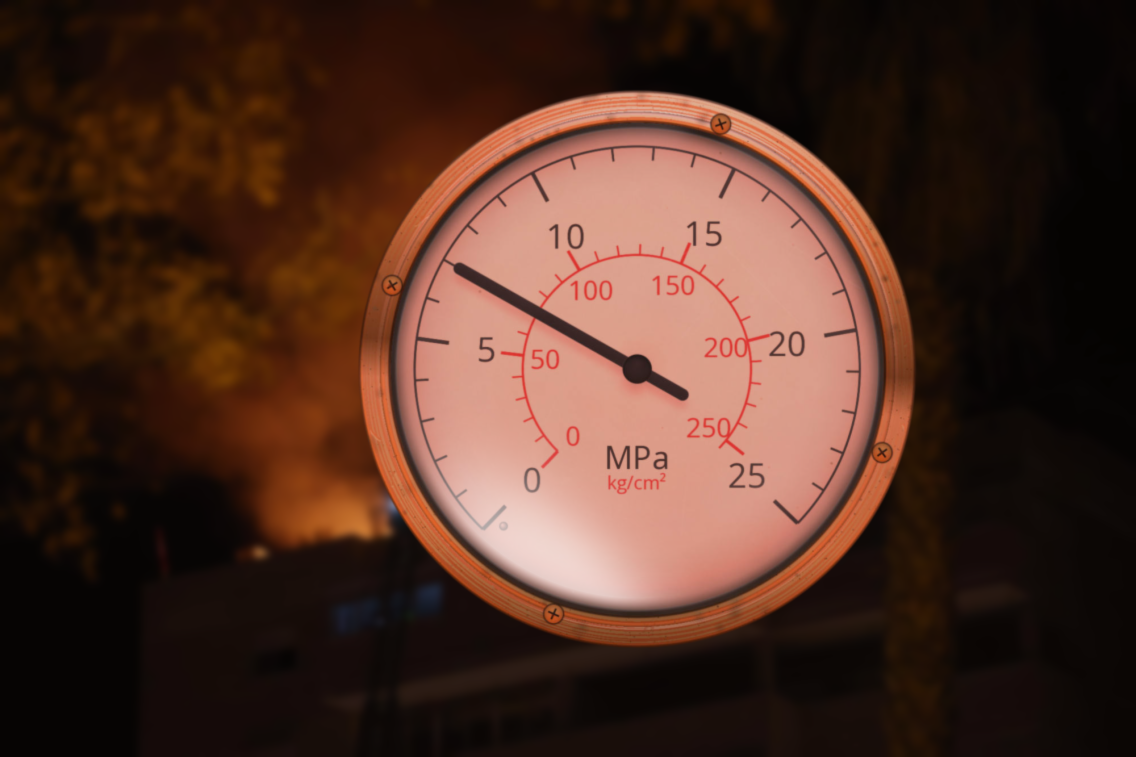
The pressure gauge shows 7 MPa
